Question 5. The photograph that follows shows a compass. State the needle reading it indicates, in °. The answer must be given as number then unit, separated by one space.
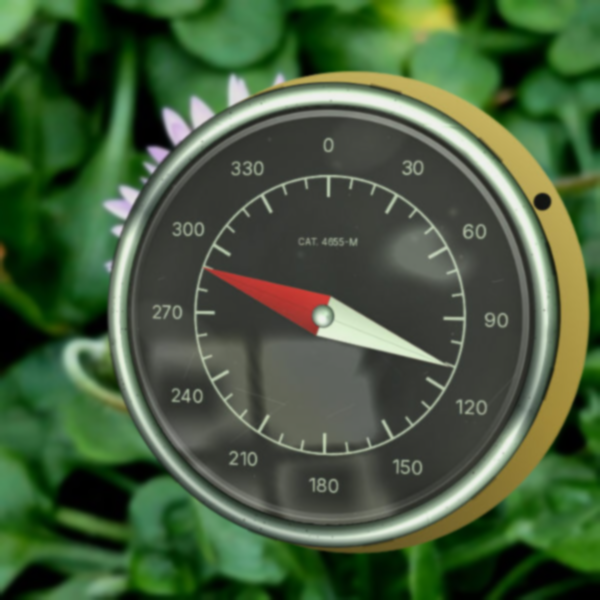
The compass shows 290 °
